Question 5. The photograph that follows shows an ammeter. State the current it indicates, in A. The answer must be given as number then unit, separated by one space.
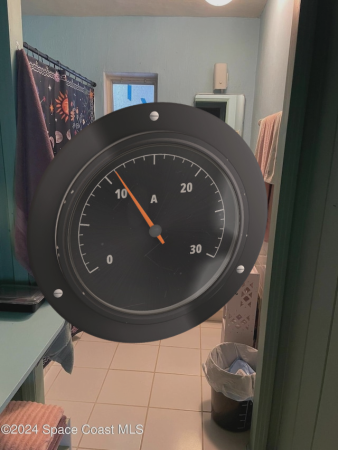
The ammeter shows 11 A
